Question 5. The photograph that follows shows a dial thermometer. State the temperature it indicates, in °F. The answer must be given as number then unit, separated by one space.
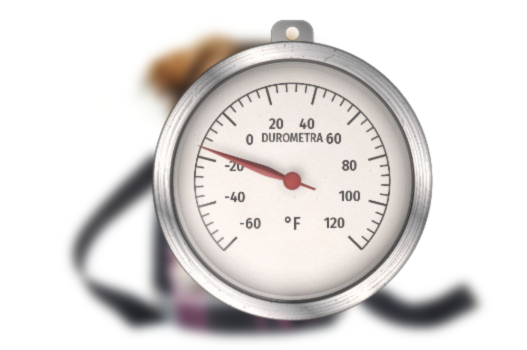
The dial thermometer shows -16 °F
